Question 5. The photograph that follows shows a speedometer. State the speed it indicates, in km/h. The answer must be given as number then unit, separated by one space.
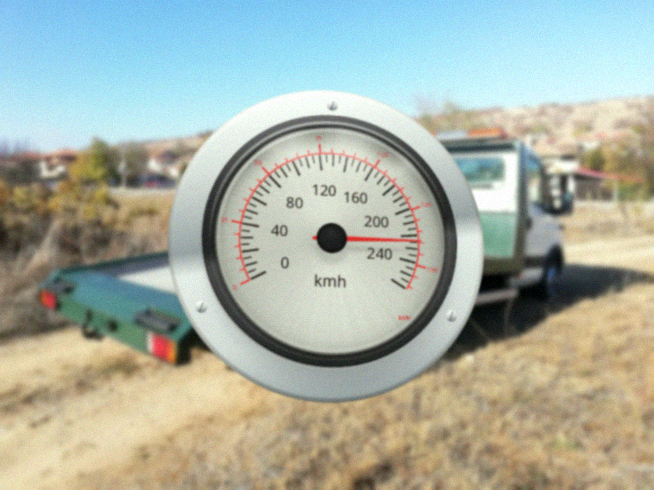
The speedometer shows 225 km/h
